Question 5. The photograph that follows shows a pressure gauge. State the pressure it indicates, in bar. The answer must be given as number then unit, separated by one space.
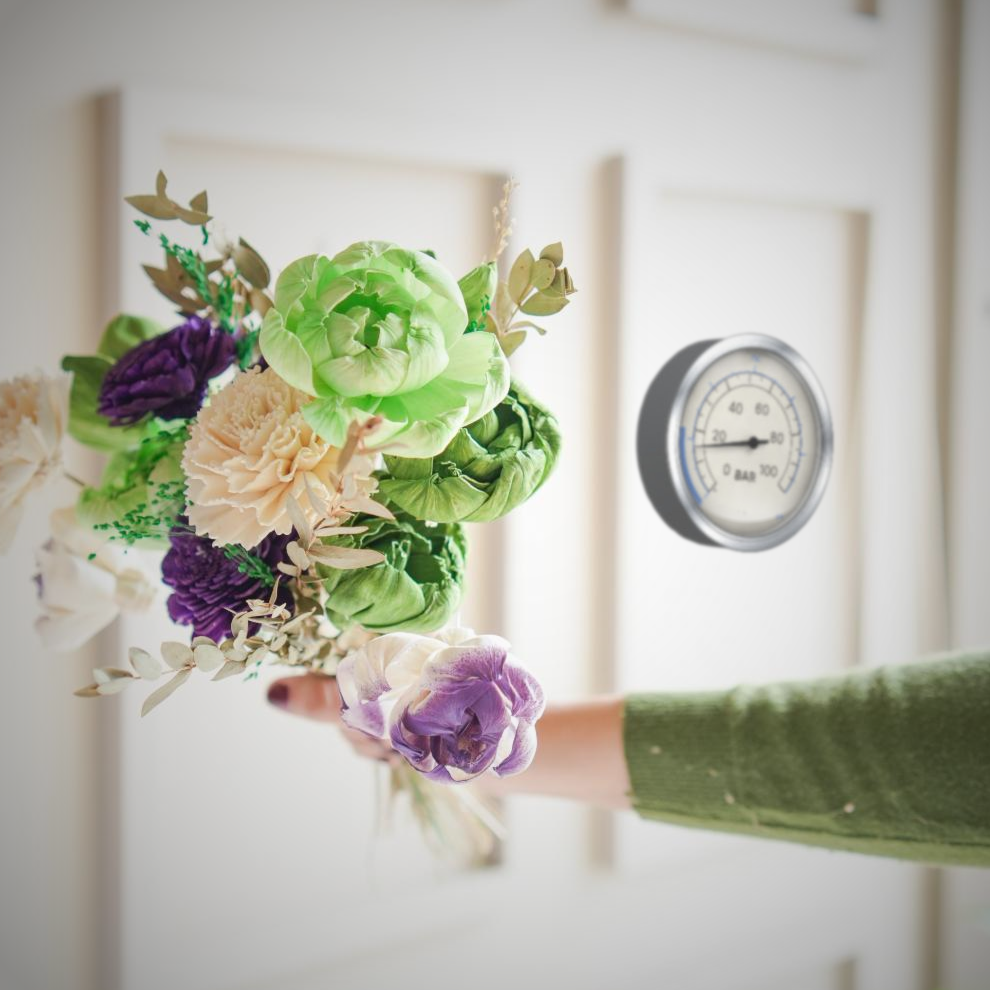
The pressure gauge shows 15 bar
